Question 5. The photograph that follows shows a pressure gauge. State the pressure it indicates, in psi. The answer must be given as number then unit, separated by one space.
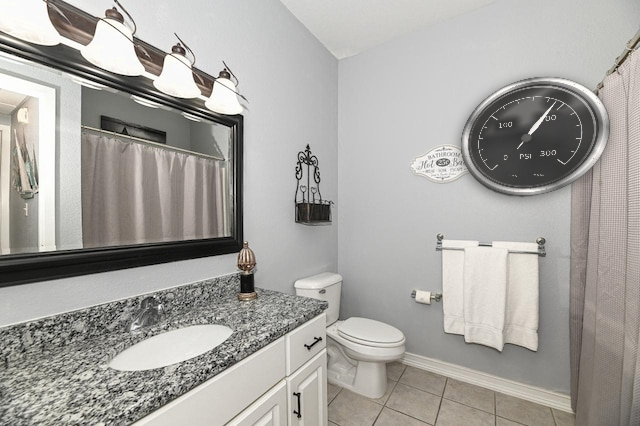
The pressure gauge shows 190 psi
